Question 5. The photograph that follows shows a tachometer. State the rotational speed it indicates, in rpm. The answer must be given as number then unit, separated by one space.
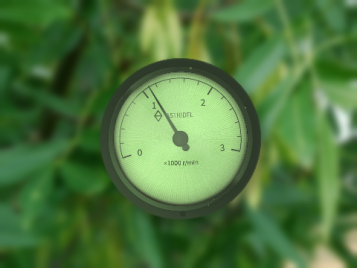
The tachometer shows 1100 rpm
